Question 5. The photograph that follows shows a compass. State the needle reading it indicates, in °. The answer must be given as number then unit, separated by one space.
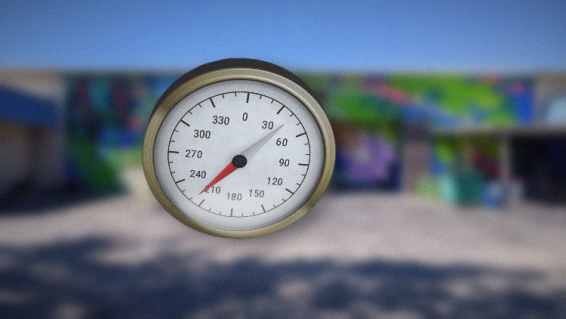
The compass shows 220 °
